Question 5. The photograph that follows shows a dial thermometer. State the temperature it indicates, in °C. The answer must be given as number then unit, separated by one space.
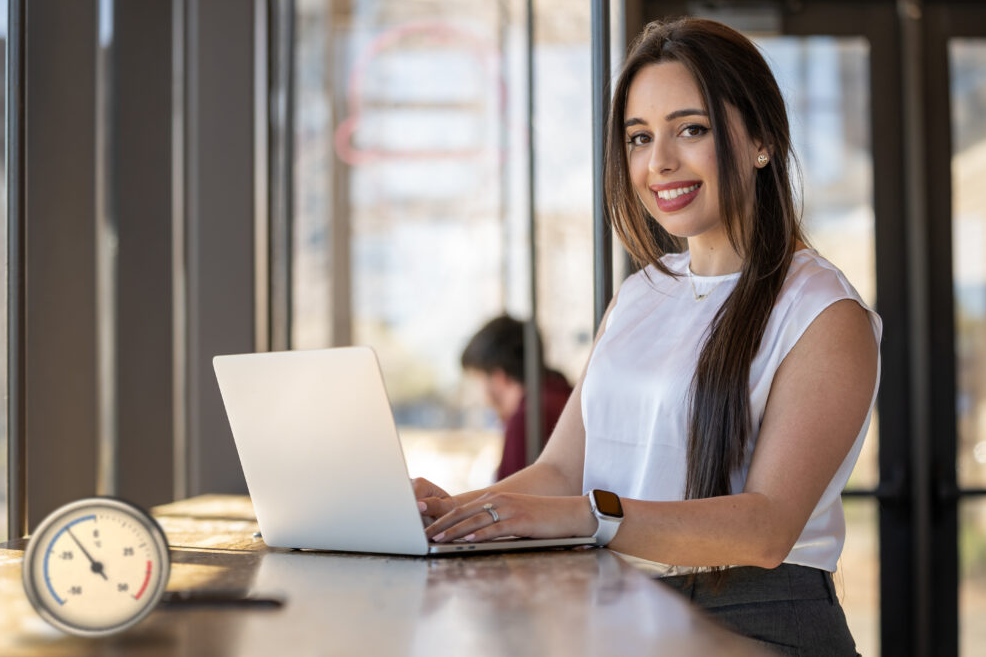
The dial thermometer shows -12.5 °C
